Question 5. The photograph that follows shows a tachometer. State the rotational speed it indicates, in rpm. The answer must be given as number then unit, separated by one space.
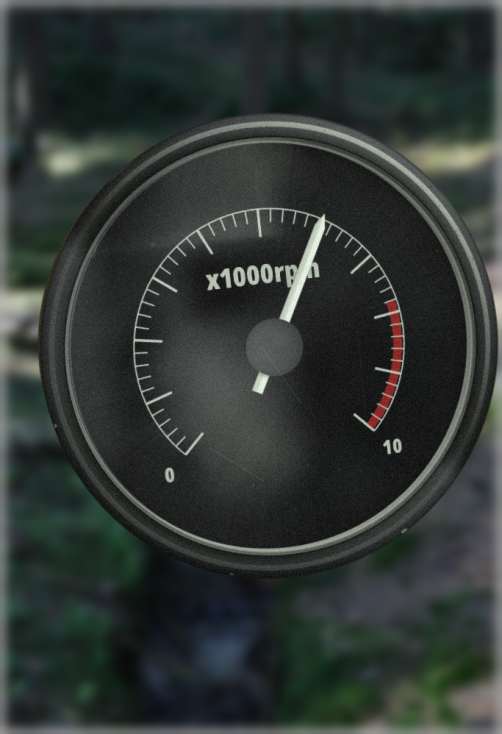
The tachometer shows 6000 rpm
